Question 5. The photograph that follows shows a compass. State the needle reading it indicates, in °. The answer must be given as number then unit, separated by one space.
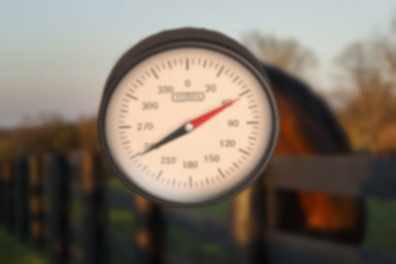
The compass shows 60 °
